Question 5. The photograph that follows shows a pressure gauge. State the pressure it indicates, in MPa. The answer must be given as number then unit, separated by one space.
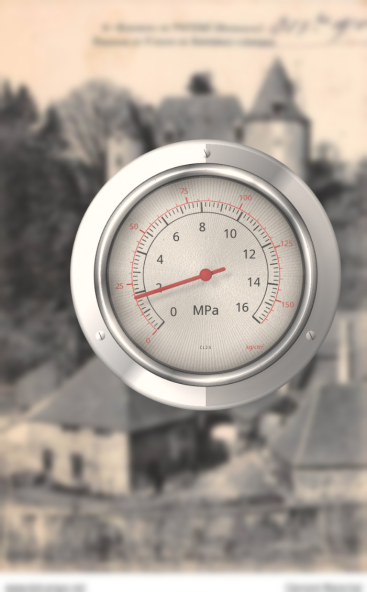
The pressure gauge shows 1.8 MPa
